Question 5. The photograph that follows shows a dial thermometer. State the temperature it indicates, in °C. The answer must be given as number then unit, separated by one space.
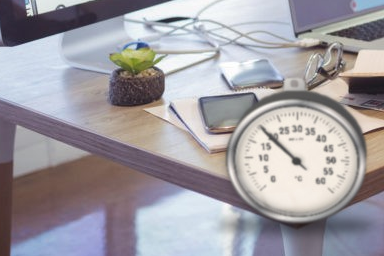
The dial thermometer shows 20 °C
